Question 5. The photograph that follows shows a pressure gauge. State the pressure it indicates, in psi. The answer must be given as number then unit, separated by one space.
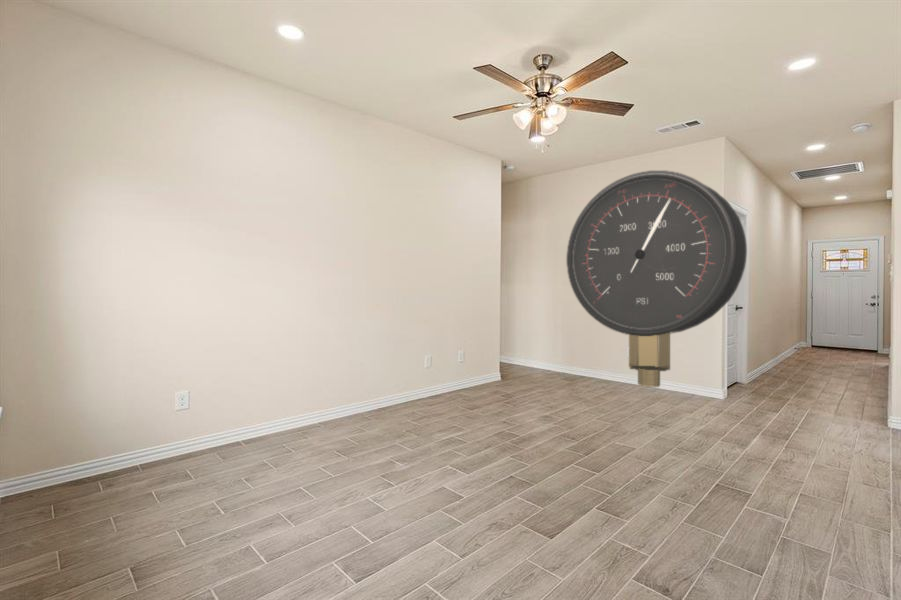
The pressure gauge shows 3000 psi
